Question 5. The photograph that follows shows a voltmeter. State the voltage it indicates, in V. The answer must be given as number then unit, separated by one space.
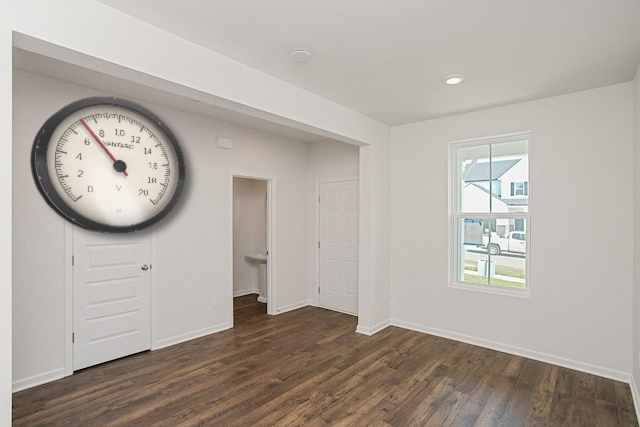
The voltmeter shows 7 V
